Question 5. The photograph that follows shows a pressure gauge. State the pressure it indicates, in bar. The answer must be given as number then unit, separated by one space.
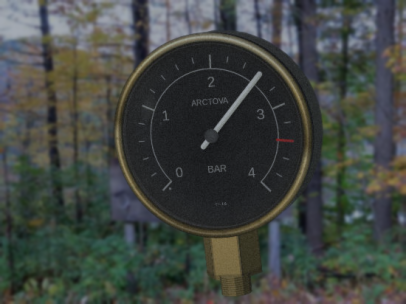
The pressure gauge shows 2.6 bar
